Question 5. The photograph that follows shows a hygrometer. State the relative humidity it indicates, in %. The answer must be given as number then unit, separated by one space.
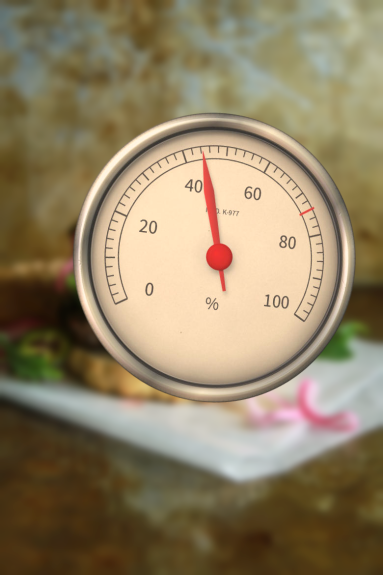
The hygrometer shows 44 %
